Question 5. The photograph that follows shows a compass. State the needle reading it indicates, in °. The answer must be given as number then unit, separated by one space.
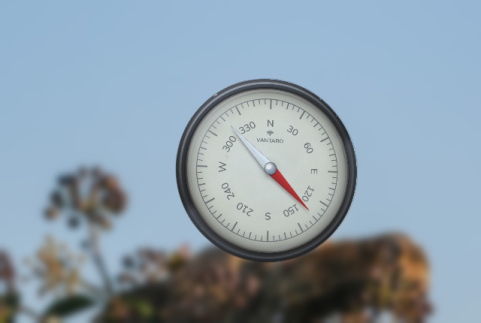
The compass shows 135 °
